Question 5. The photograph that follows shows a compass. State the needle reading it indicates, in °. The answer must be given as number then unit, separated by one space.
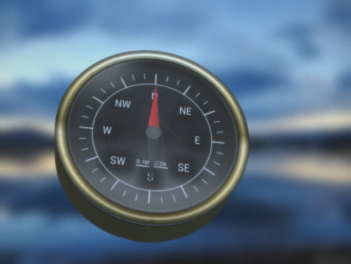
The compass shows 0 °
